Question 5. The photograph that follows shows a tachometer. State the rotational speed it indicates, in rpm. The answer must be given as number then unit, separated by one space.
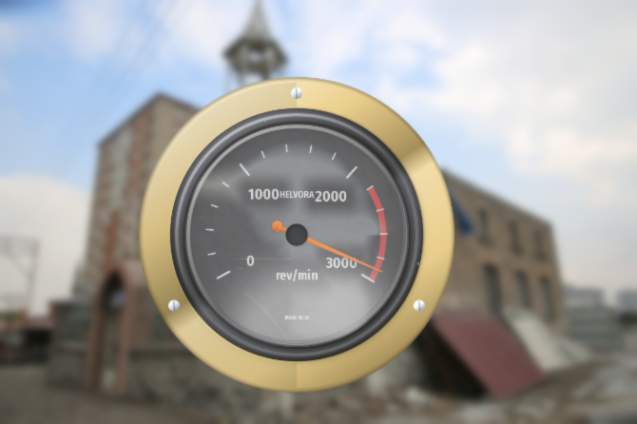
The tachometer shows 2900 rpm
